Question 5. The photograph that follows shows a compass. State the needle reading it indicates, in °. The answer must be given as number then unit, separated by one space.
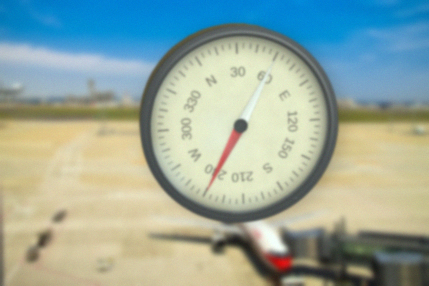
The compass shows 240 °
